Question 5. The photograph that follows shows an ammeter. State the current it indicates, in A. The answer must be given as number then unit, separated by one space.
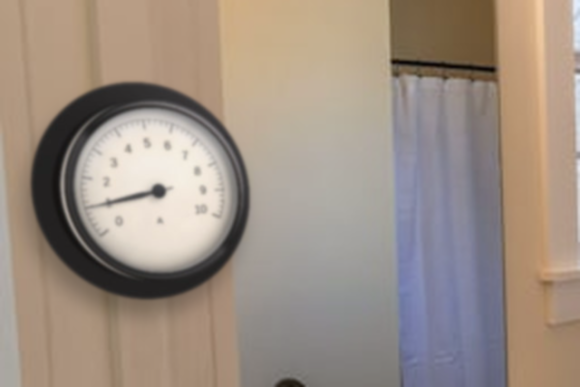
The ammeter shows 1 A
